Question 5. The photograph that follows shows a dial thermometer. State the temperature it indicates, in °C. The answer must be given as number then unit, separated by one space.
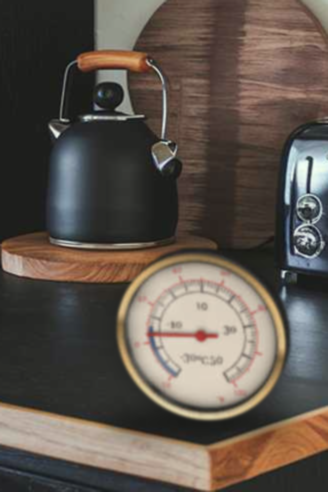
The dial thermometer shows -15 °C
